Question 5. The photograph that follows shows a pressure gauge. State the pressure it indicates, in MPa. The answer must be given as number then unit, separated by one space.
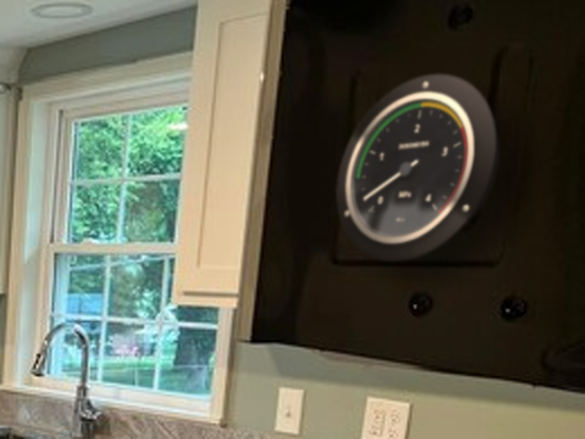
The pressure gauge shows 0.2 MPa
